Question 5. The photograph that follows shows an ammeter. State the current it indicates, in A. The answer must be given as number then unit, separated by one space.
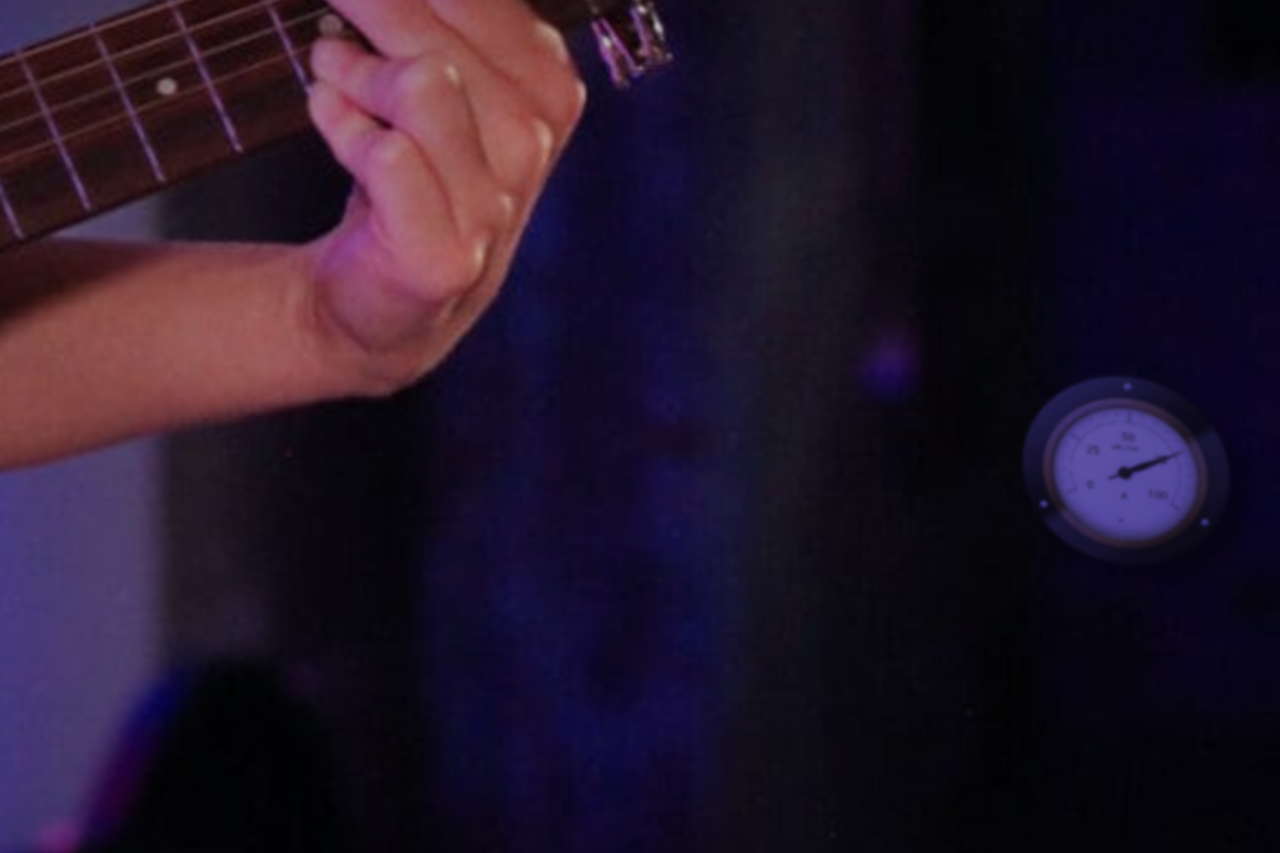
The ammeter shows 75 A
